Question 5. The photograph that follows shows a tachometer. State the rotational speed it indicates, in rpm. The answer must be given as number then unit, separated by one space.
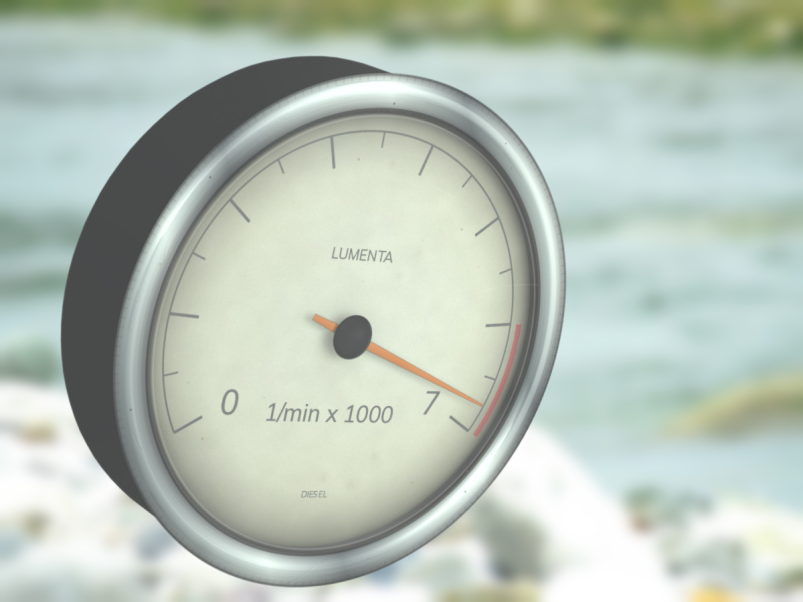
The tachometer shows 6750 rpm
